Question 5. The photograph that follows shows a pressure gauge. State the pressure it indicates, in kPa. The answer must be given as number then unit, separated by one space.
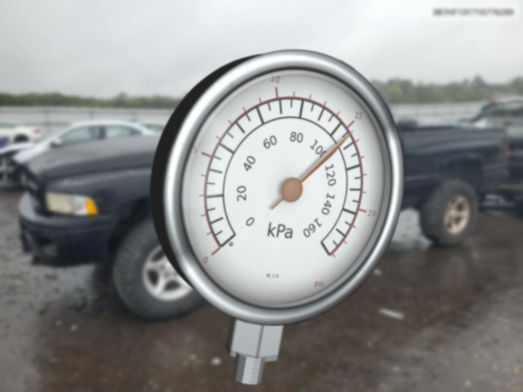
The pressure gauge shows 105 kPa
